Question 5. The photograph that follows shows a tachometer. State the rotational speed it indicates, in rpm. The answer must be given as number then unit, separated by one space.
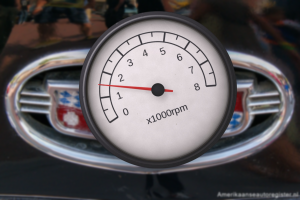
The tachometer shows 1500 rpm
